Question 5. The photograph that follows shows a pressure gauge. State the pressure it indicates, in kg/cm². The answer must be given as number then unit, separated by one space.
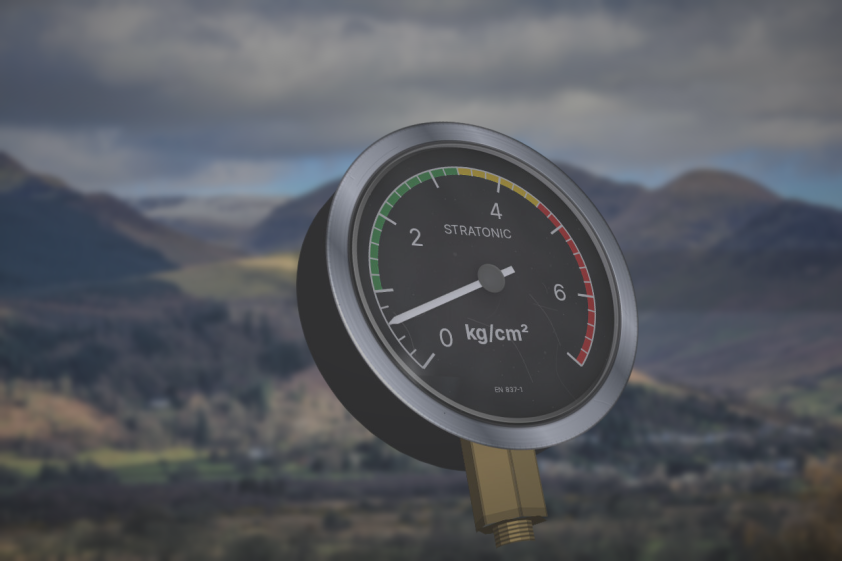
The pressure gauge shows 0.6 kg/cm²
